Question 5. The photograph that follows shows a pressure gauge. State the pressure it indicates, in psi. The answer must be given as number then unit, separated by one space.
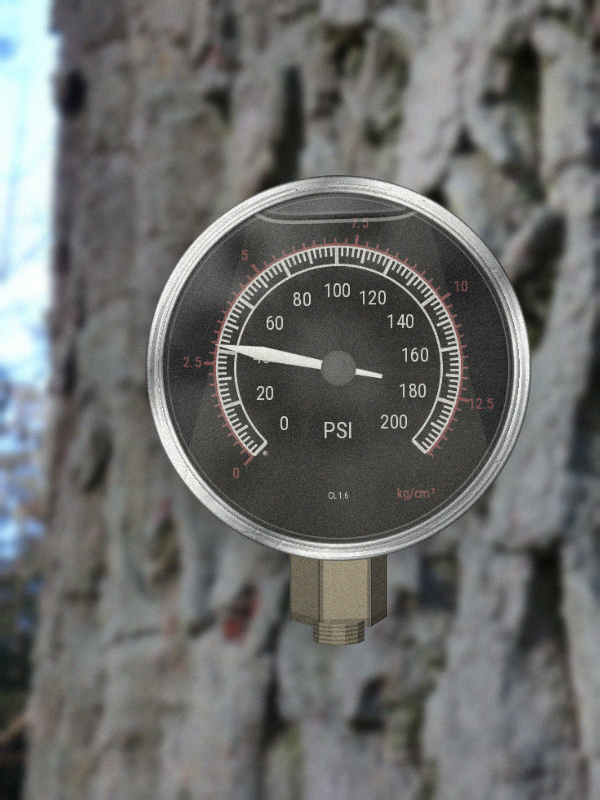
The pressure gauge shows 42 psi
